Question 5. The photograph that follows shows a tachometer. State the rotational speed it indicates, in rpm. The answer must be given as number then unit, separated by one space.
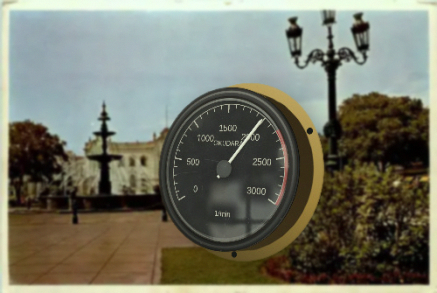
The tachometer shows 2000 rpm
